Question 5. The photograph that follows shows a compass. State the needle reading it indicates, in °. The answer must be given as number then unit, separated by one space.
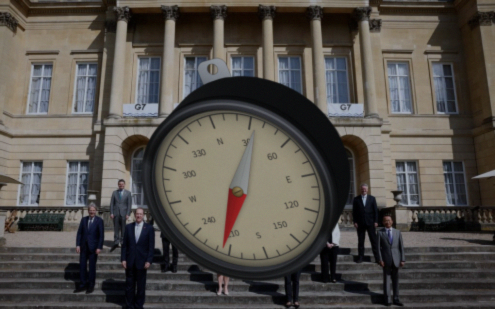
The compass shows 215 °
